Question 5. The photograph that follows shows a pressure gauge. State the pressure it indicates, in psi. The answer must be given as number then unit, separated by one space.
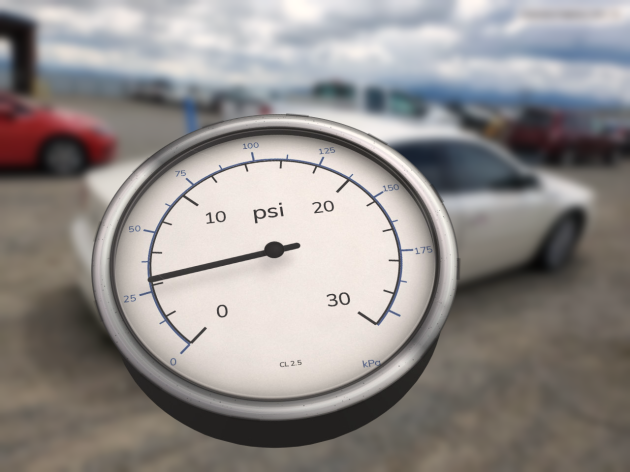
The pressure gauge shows 4 psi
